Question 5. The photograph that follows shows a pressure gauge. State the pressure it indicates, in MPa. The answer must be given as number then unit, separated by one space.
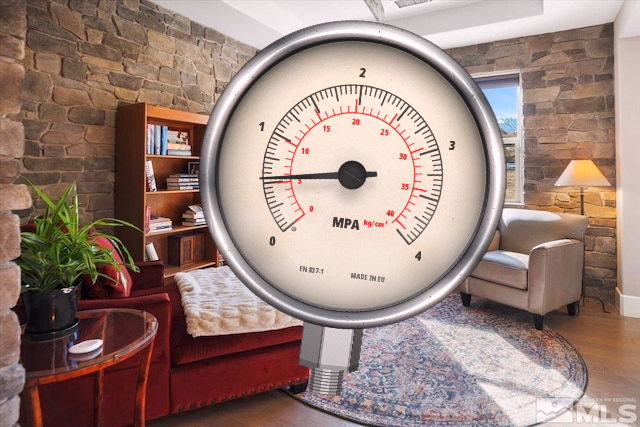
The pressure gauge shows 0.55 MPa
